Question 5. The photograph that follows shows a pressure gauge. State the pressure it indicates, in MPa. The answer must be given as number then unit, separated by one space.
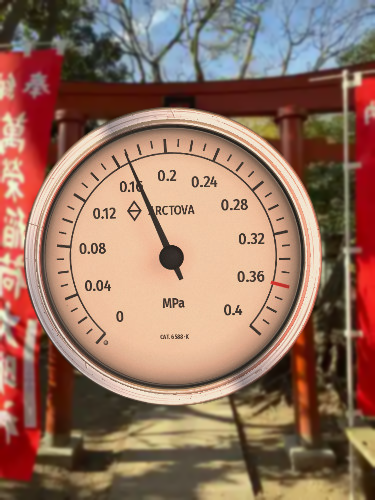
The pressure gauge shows 0.17 MPa
